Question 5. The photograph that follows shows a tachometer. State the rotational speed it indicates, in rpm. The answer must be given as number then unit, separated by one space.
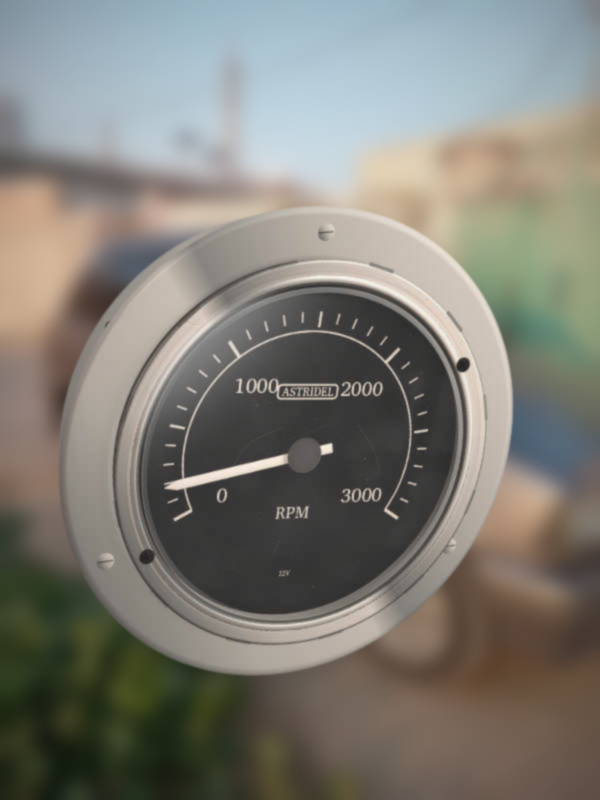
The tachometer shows 200 rpm
